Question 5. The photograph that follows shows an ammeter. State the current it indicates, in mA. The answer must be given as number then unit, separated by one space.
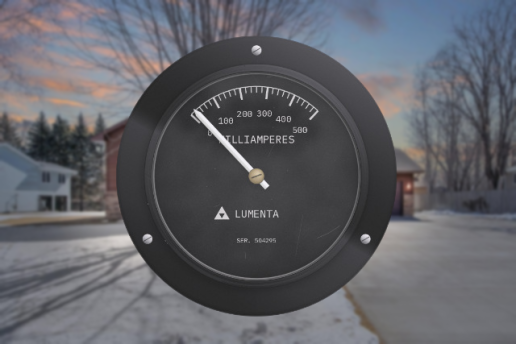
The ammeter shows 20 mA
